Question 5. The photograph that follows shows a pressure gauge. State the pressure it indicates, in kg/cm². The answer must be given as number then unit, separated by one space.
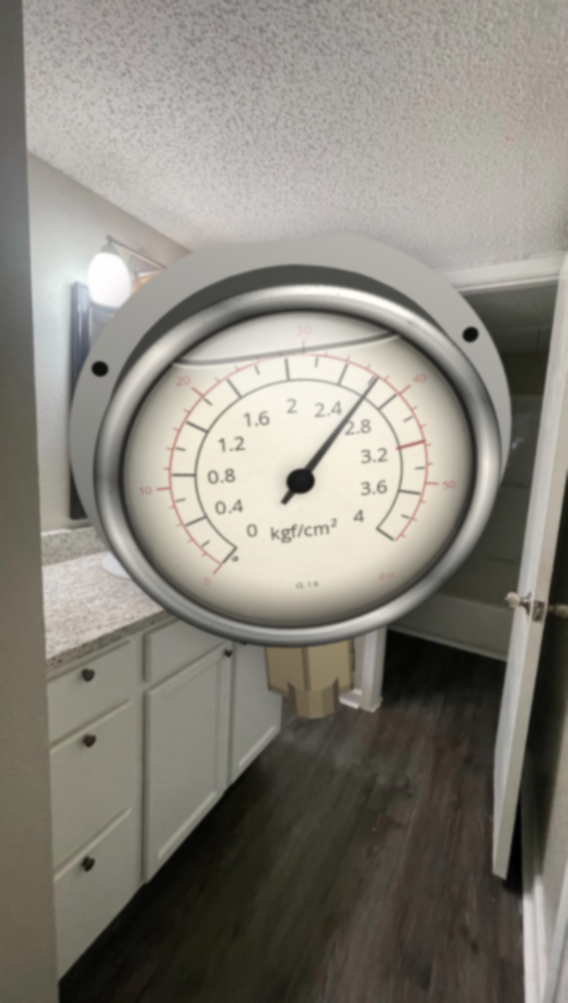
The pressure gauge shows 2.6 kg/cm²
